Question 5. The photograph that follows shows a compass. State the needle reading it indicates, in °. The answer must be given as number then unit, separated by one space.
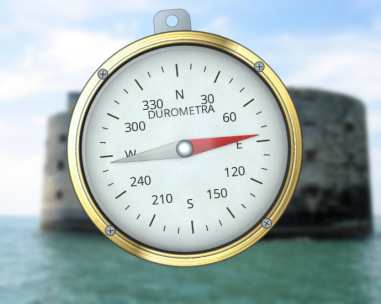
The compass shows 85 °
